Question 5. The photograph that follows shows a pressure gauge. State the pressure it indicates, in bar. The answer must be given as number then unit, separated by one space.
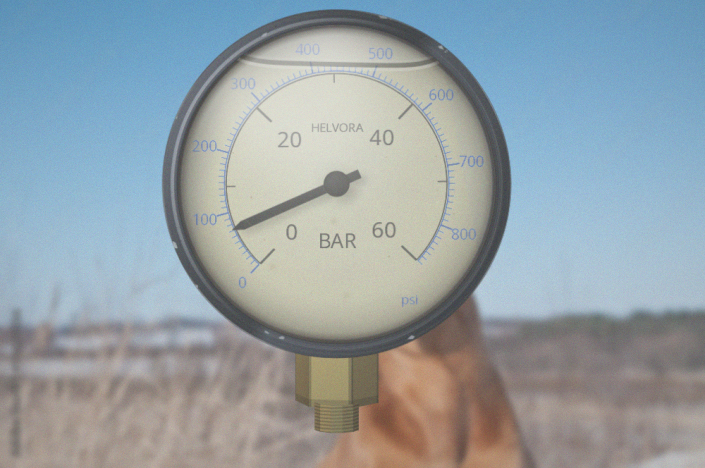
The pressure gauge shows 5 bar
